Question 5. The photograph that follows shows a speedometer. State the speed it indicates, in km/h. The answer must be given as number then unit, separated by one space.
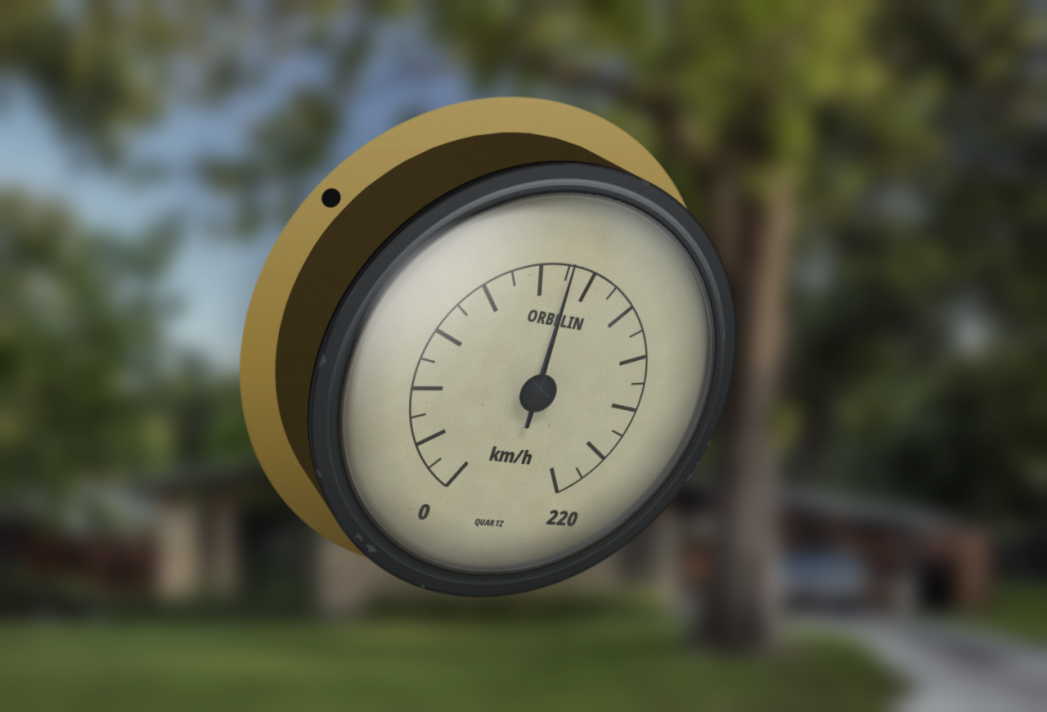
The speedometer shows 110 km/h
